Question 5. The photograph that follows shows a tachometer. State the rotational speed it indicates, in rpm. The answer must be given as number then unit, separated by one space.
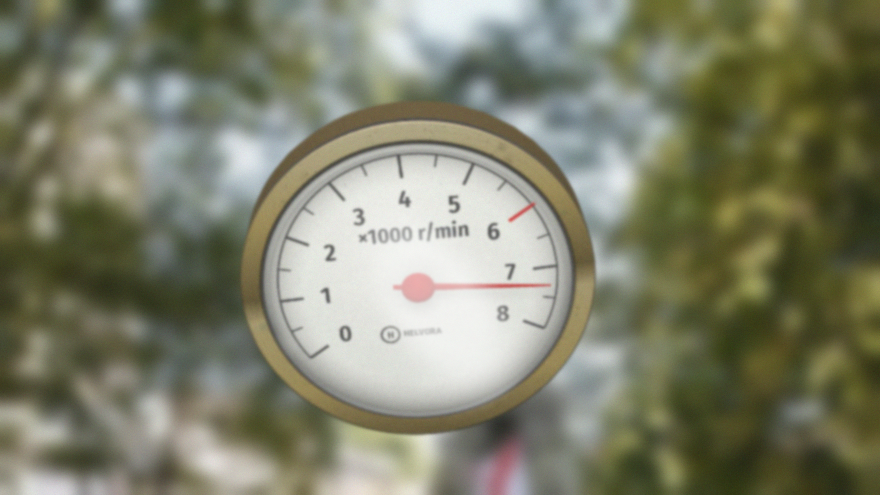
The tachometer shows 7250 rpm
